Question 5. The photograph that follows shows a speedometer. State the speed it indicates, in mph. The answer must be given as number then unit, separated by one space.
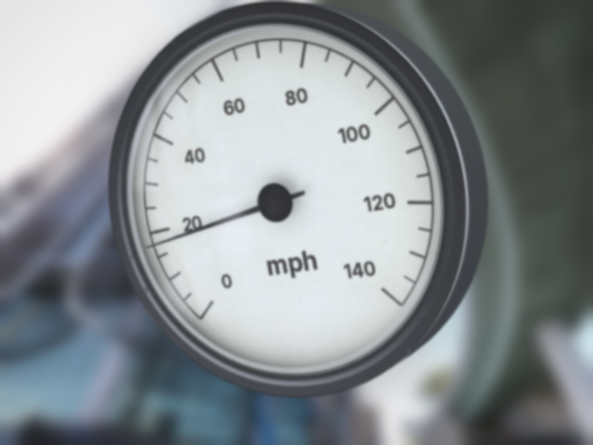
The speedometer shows 17.5 mph
